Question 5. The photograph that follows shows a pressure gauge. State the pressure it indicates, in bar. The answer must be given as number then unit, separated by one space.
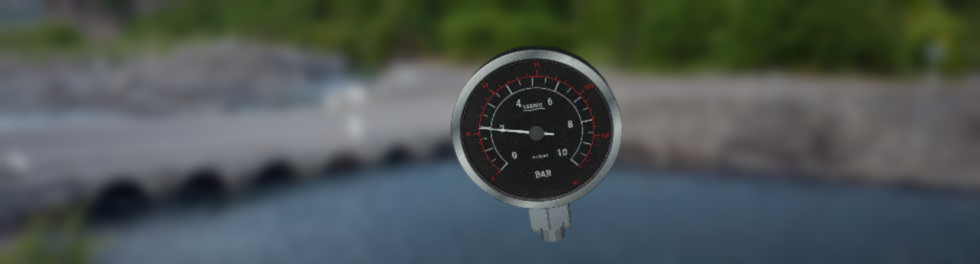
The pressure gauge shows 2 bar
